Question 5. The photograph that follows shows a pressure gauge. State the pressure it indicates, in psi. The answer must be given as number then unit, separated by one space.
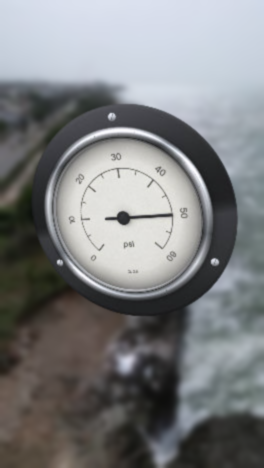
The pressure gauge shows 50 psi
